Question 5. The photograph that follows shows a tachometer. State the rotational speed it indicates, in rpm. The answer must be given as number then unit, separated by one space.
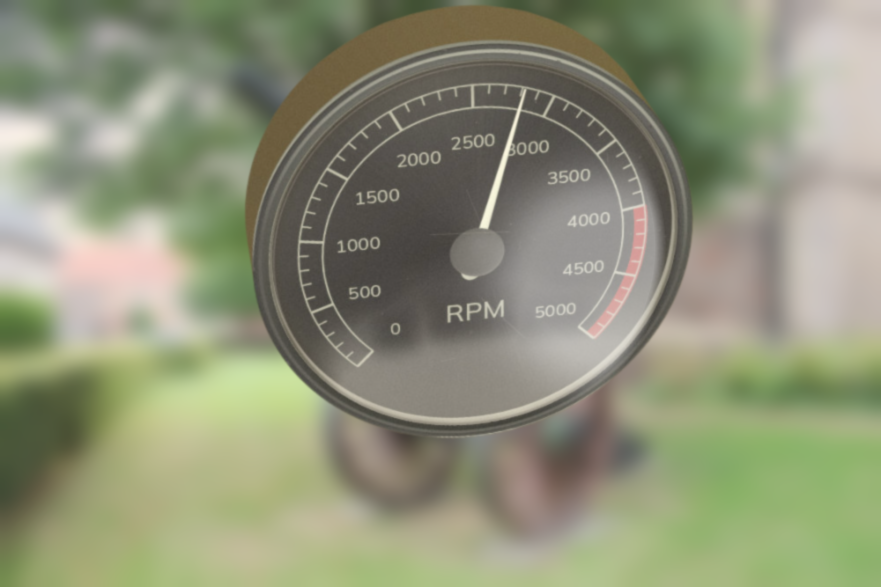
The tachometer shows 2800 rpm
